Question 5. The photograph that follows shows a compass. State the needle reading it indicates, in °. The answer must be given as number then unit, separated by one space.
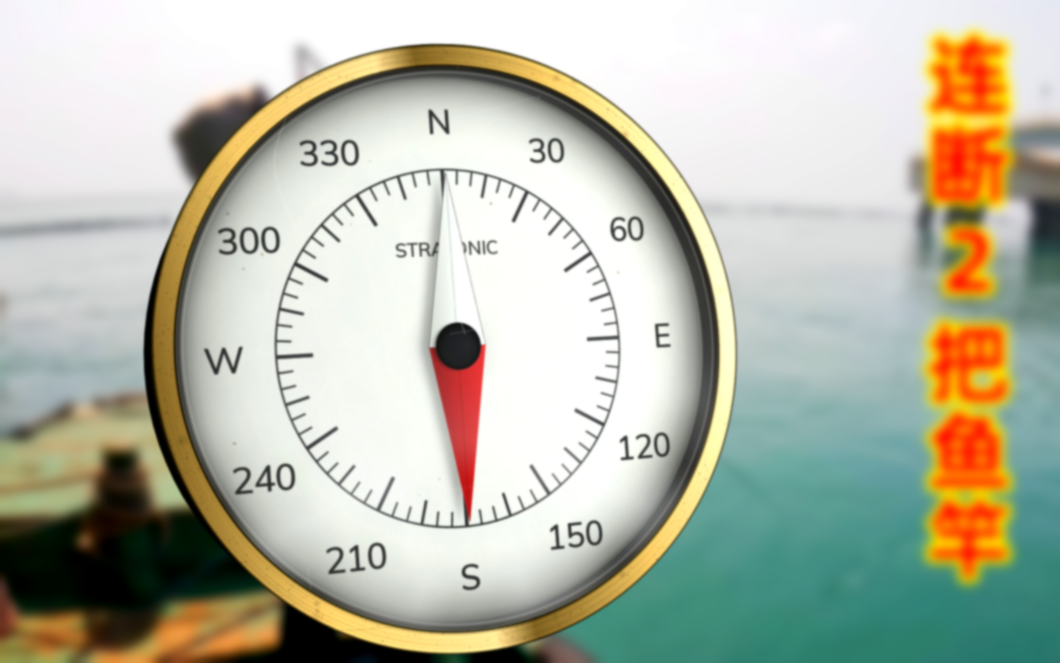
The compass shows 180 °
